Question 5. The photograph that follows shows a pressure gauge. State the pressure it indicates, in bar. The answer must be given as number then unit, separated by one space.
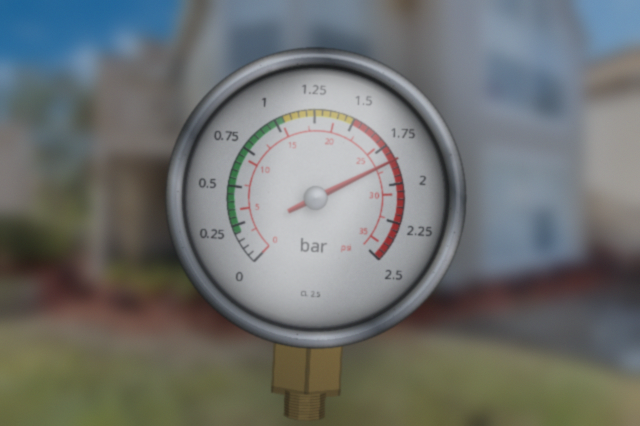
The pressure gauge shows 1.85 bar
